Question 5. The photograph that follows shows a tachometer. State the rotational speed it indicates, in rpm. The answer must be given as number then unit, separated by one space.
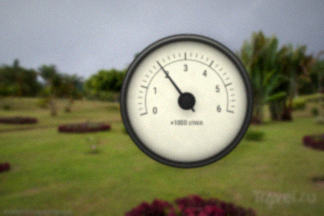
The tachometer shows 2000 rpm
